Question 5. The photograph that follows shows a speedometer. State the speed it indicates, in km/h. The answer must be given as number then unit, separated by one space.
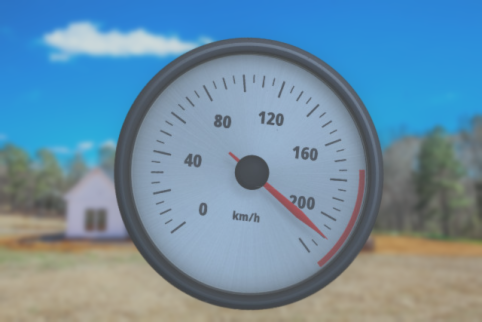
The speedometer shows 210 km/h
